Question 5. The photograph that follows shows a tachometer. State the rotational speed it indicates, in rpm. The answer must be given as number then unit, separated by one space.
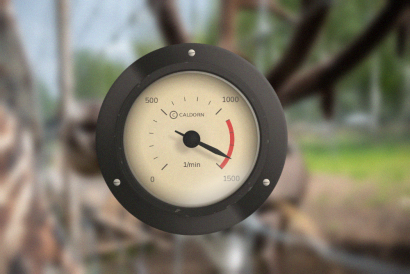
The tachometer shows 1400 rpm
